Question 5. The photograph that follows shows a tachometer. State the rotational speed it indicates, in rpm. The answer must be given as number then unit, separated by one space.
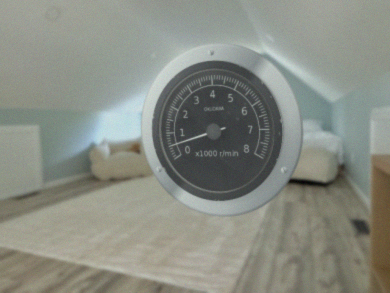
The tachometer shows 500 rpm
